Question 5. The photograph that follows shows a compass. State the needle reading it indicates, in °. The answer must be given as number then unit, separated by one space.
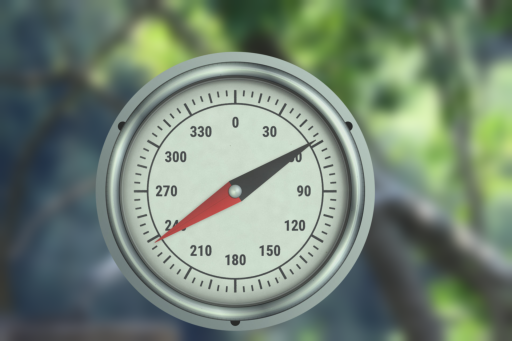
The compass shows 237.5 °
